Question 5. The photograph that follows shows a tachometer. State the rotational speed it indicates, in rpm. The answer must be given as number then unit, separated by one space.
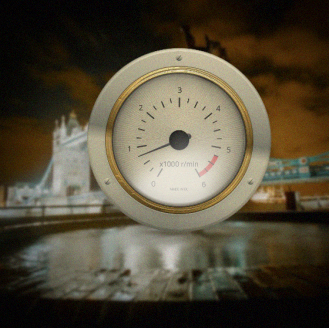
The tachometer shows 750 rpm
